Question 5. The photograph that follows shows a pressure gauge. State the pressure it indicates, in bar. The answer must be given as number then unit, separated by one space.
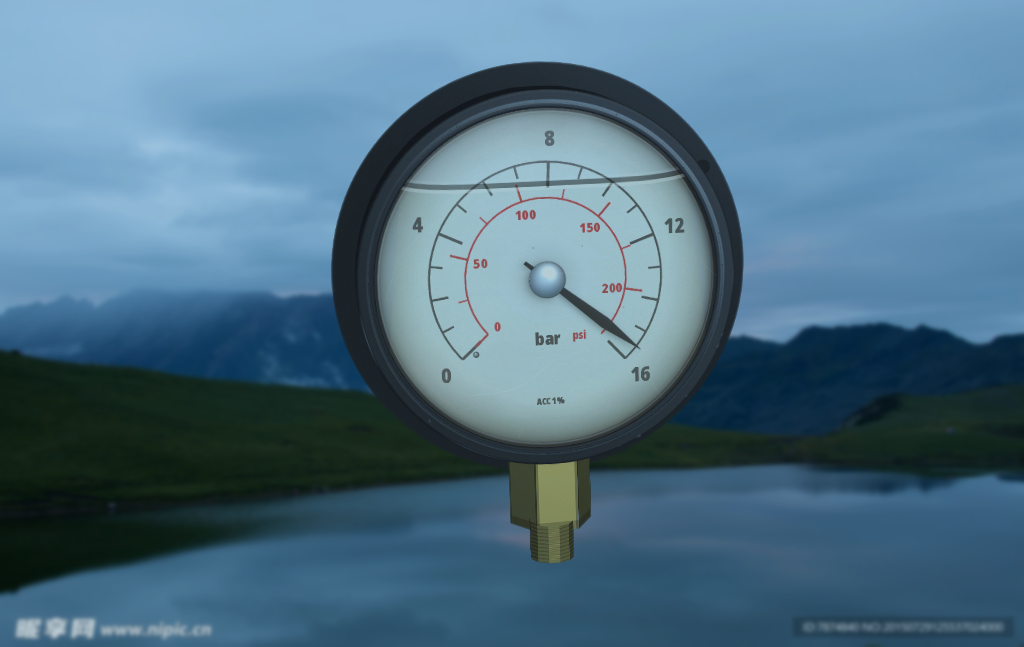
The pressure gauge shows 15.5 bar
